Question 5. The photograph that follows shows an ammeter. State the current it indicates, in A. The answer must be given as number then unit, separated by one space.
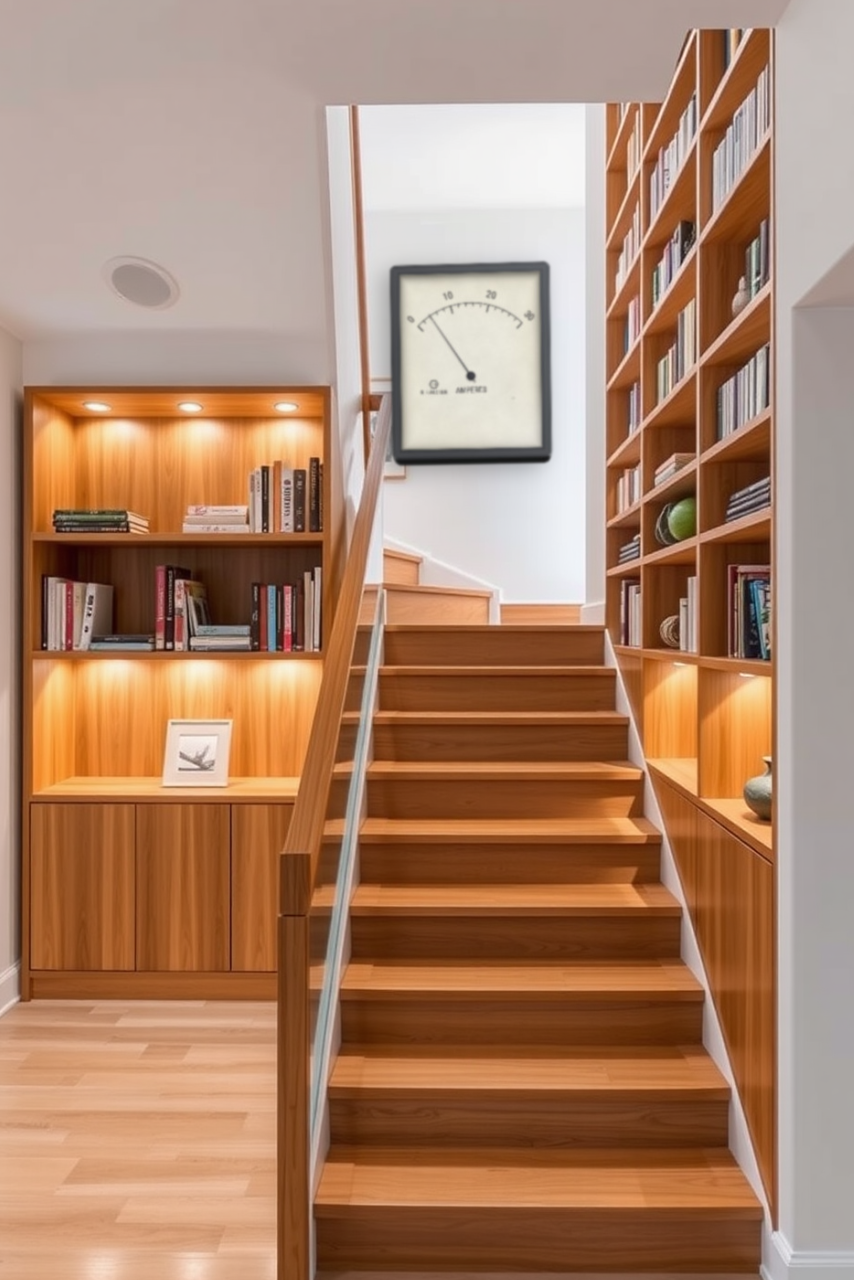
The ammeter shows 4 A
